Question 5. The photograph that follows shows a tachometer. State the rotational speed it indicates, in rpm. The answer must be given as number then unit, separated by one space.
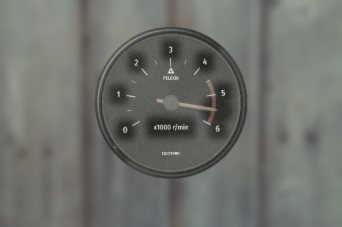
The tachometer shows 5500 rpm
